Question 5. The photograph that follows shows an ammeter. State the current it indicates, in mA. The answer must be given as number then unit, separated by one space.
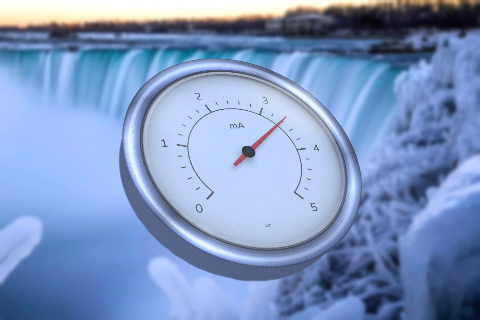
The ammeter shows 3.4 mA
